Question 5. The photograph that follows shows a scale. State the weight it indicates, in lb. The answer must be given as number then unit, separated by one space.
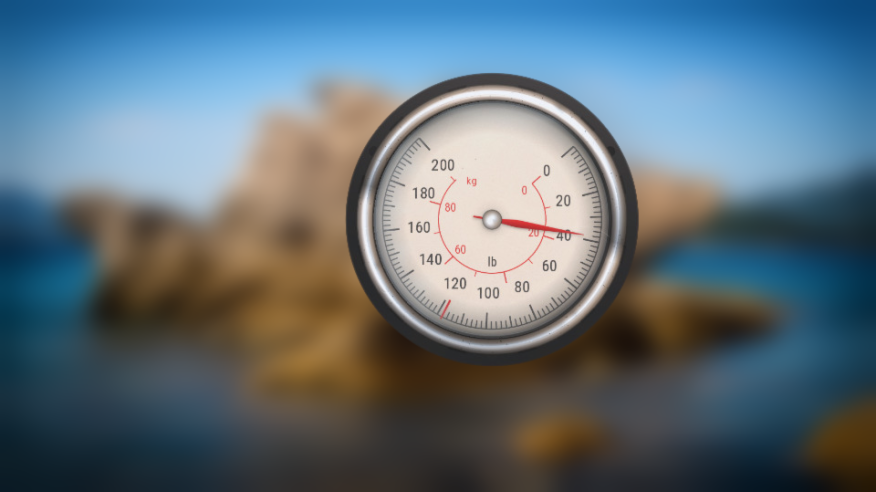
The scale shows 38 lb
